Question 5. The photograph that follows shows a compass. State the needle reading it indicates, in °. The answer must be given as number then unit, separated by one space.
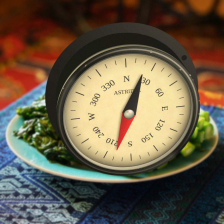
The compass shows 200 °
